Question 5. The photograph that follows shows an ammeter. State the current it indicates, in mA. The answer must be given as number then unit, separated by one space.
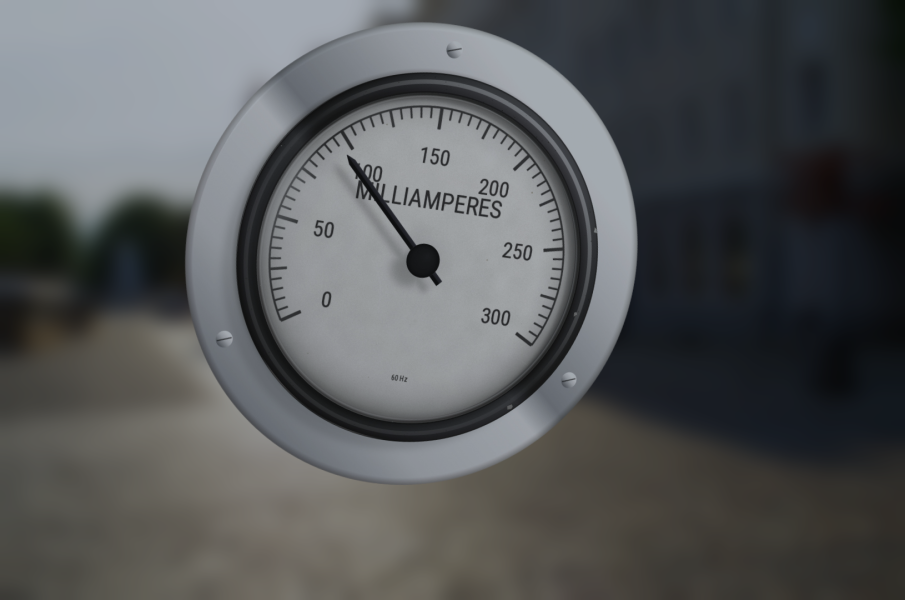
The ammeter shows 95 mA
